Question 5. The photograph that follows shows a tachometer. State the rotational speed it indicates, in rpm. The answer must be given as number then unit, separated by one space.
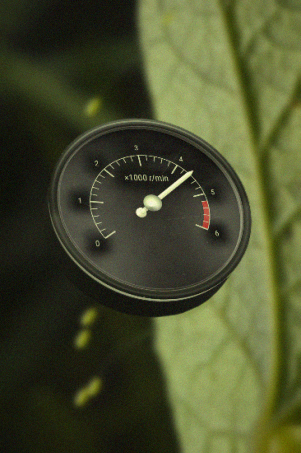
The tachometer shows 4400 rpm
